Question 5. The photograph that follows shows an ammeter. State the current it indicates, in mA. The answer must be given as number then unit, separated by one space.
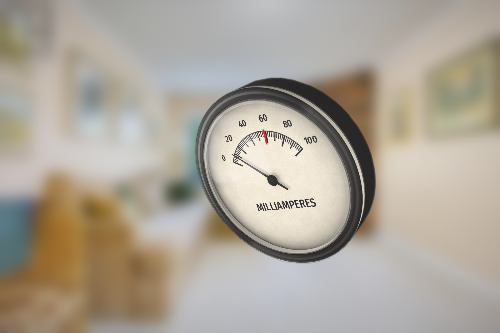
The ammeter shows 10 mA
